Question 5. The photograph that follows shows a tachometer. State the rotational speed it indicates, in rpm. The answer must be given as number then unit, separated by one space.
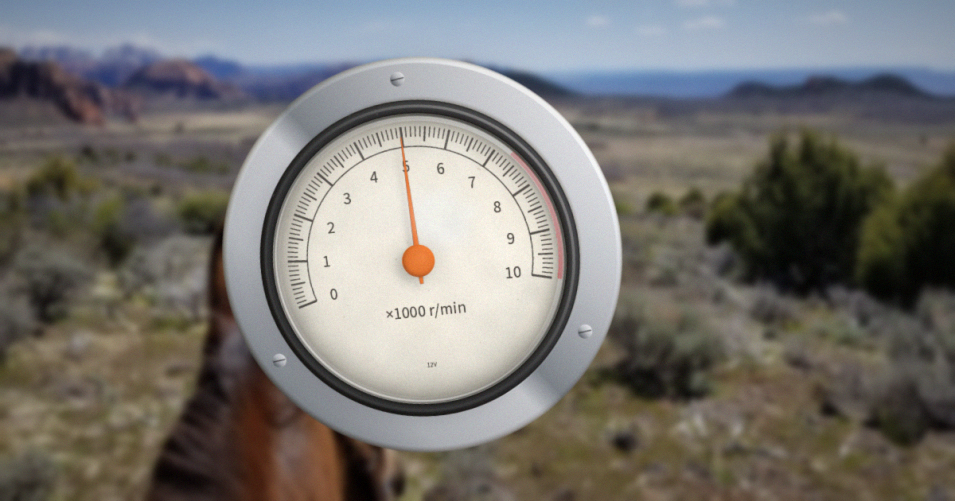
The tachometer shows 5000 rpm
